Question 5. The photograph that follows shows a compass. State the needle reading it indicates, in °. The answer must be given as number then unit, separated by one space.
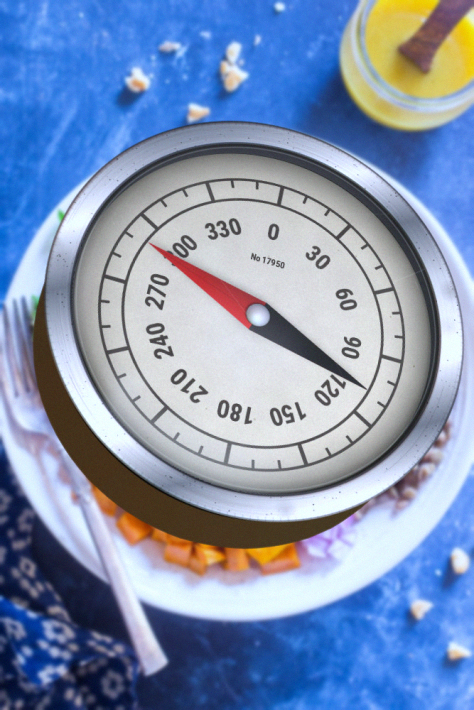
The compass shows 290 °
